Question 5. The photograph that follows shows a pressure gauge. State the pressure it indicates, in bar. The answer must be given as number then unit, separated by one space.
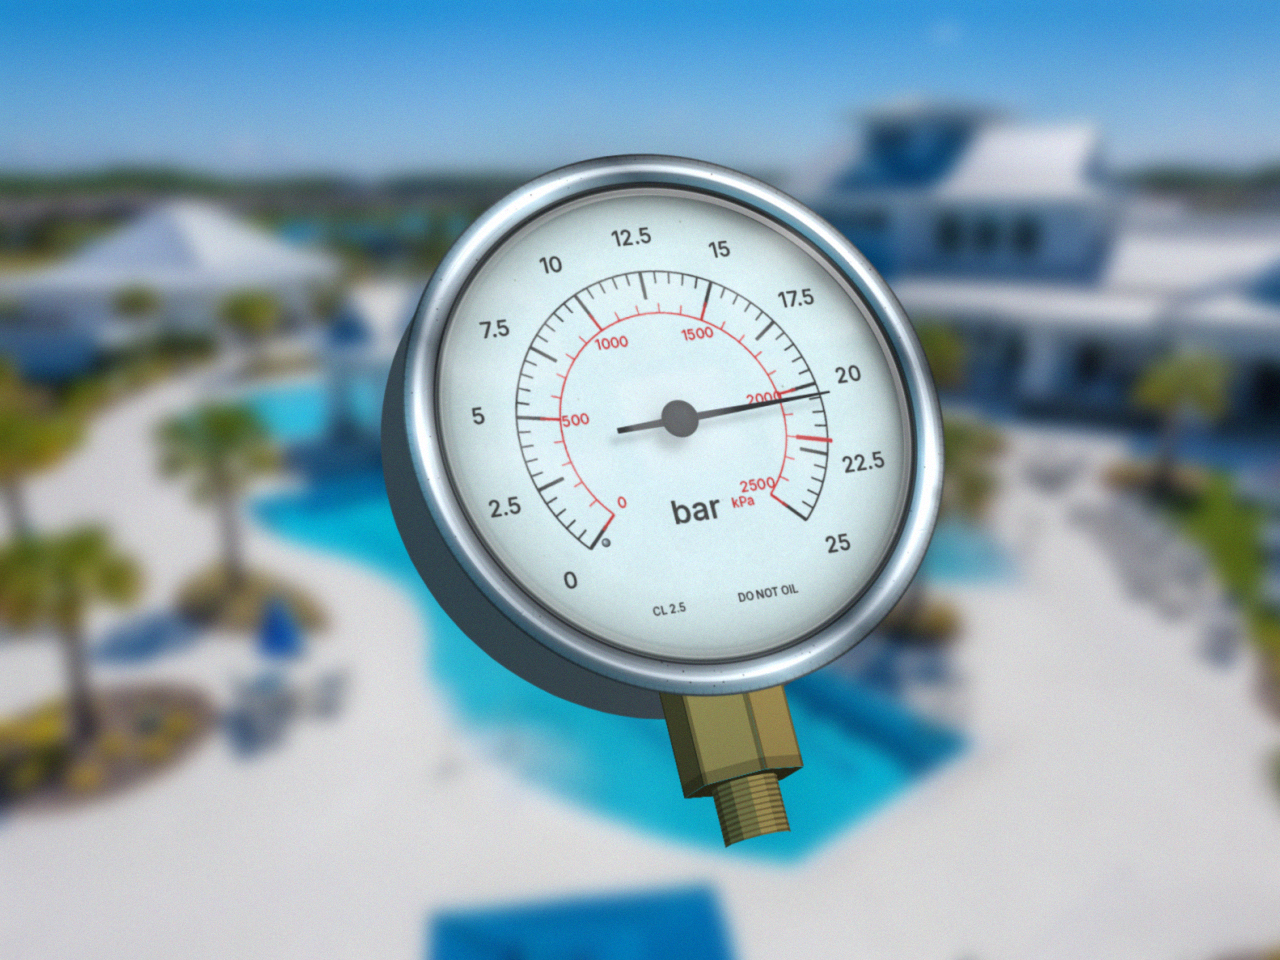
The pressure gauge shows 20.5 bar
